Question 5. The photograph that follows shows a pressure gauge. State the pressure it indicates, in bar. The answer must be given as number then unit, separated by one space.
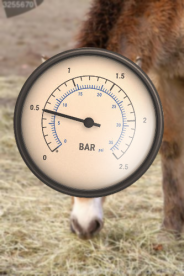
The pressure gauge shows 0.5 bar
